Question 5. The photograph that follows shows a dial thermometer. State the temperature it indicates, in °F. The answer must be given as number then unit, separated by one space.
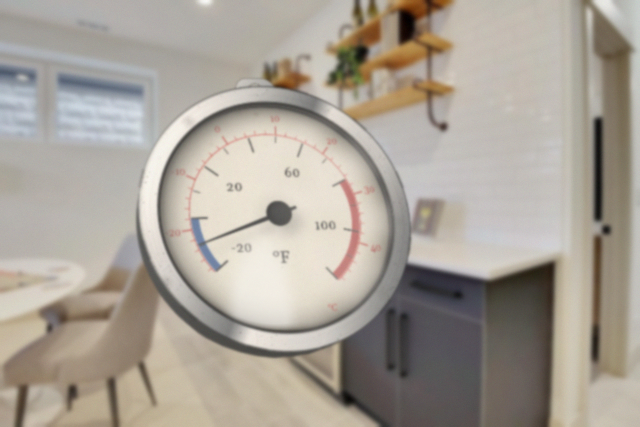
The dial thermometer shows -10 °F
